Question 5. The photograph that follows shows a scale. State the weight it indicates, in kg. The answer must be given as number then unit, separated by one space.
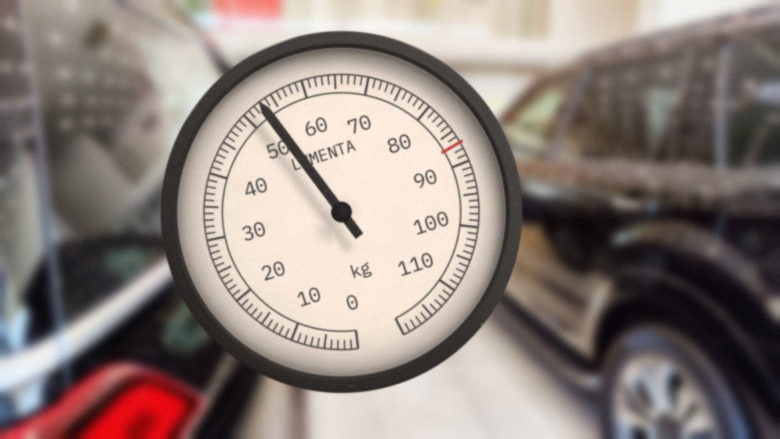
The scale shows 53 kg
